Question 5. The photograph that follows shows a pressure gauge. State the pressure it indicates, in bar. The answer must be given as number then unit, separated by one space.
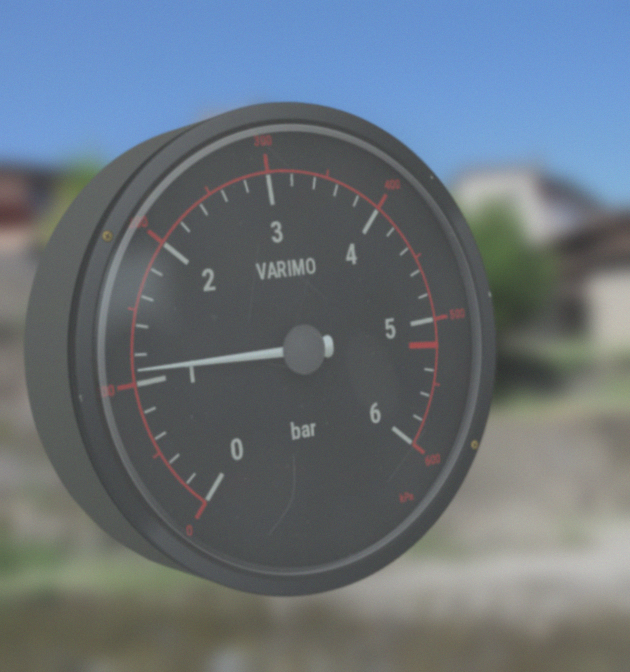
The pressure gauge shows 1.1 bar
